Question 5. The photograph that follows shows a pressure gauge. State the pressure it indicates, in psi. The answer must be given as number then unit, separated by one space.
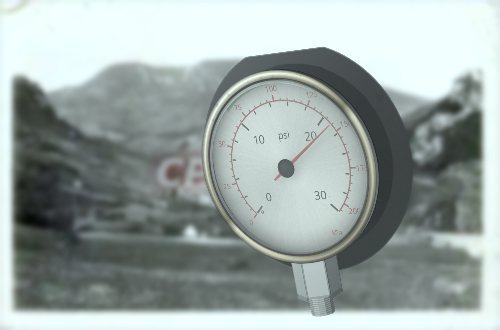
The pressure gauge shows 21 psi
